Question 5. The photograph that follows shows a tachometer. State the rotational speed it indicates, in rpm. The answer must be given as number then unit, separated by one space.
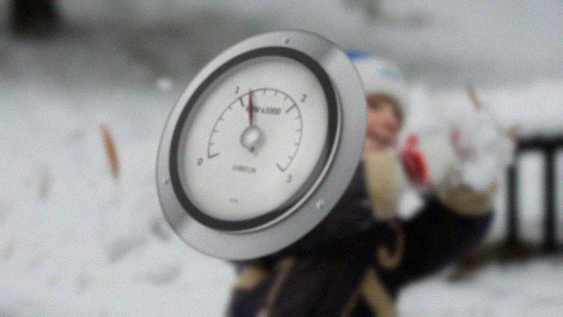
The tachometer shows 1200 rpm
